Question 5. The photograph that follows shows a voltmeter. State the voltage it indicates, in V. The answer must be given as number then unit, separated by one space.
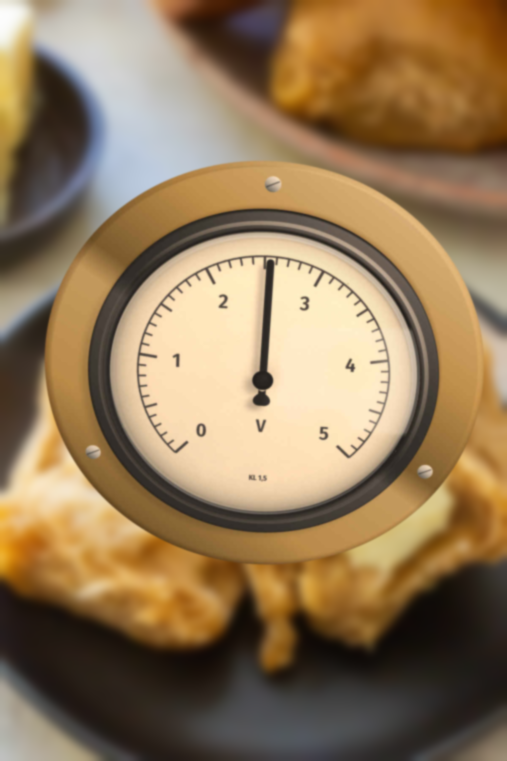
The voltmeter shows 2.55 V
